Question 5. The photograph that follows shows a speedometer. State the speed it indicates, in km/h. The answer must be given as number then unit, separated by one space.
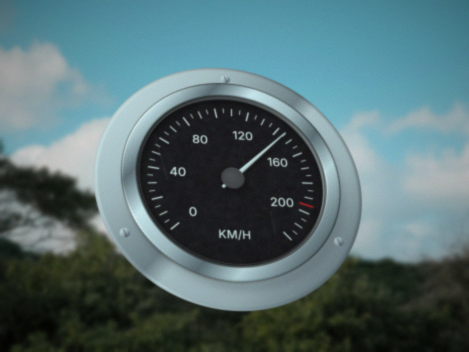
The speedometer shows 145 km/h
